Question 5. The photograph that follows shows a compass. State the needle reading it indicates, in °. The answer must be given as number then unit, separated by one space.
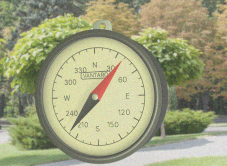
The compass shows 40 °
